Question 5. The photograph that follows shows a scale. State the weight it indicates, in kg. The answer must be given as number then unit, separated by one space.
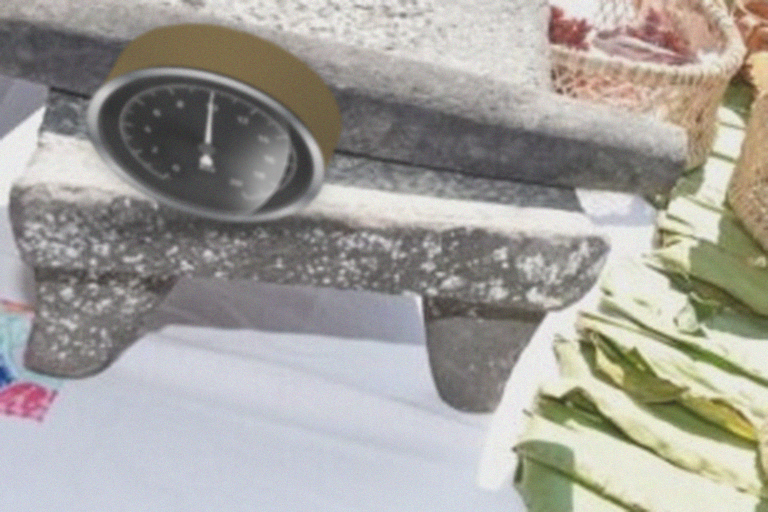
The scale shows 10 kg
